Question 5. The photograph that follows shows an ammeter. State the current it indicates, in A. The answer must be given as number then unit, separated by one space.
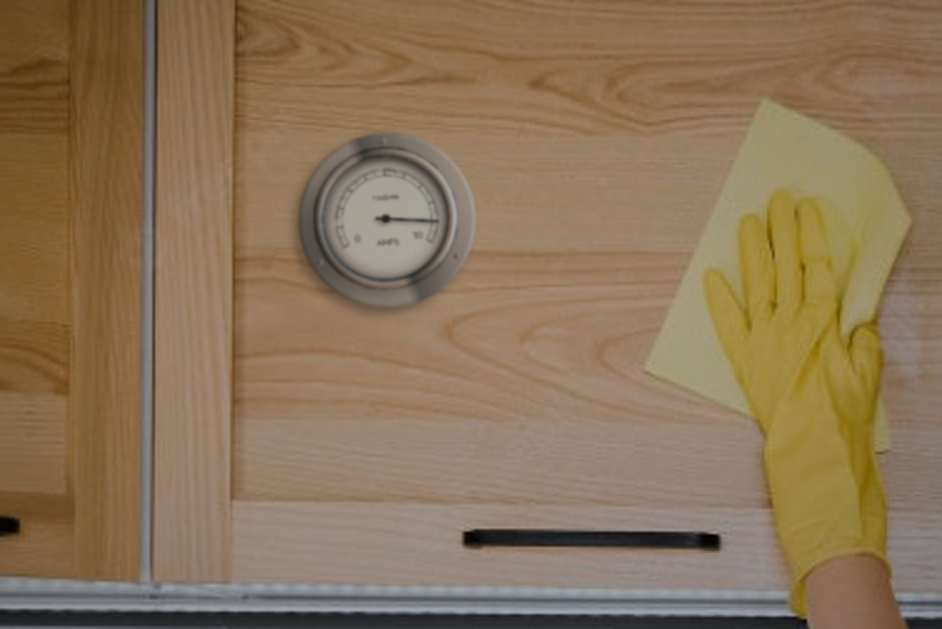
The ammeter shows 9 A
